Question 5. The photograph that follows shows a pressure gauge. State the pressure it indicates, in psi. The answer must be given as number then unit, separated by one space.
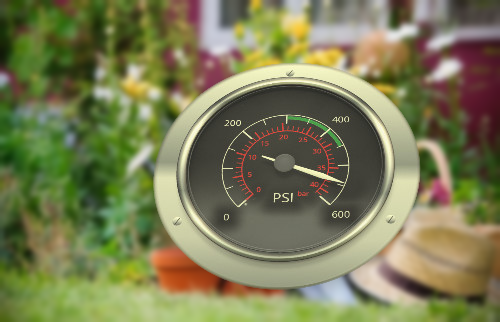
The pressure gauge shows 550 psi
